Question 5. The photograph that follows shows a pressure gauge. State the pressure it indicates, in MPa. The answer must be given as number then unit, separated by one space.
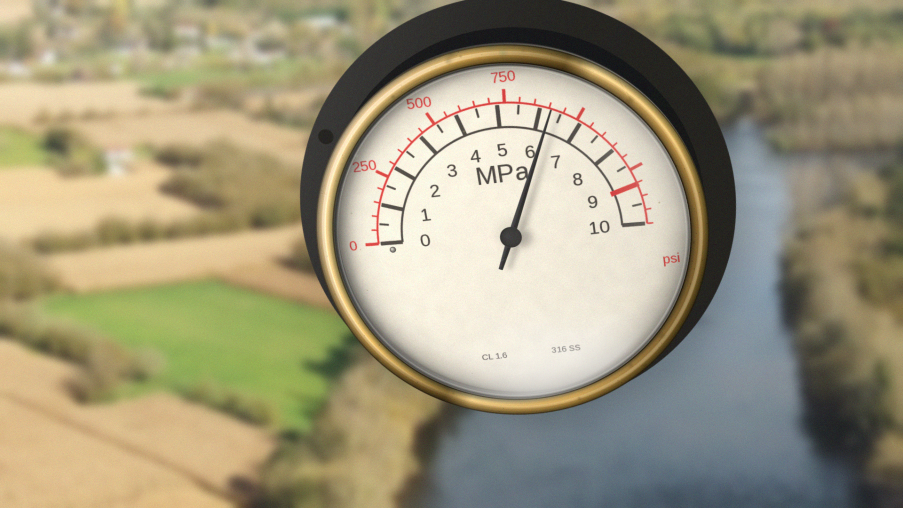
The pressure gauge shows 6.25 MPa
